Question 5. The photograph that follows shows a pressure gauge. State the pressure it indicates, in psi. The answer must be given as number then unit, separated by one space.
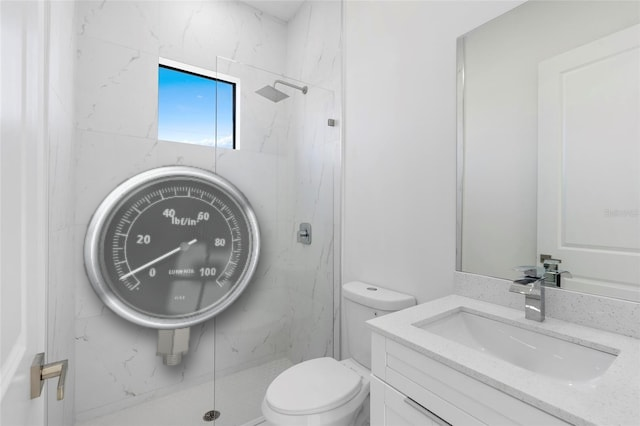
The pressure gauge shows 5 psi
